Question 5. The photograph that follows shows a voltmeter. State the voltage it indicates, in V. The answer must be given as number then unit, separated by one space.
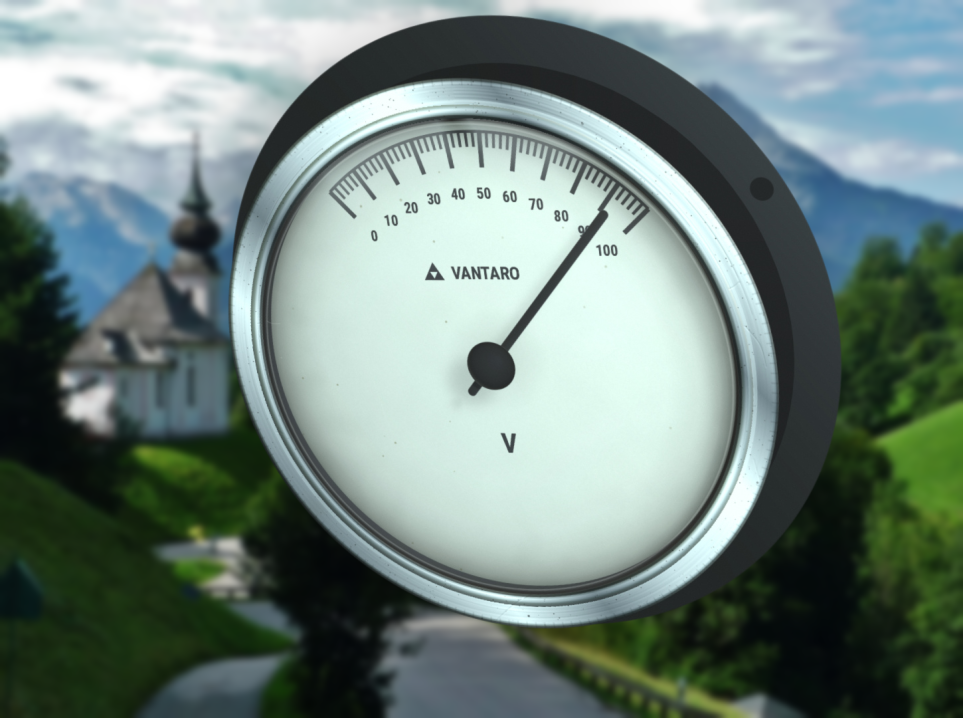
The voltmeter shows 92 V
